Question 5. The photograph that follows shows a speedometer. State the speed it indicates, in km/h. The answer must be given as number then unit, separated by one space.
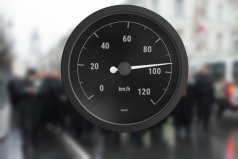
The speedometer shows 95 km/h
